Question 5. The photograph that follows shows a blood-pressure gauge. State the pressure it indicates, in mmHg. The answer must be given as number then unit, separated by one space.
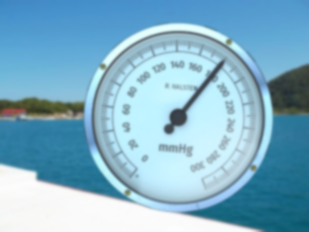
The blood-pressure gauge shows 180 mmHg
